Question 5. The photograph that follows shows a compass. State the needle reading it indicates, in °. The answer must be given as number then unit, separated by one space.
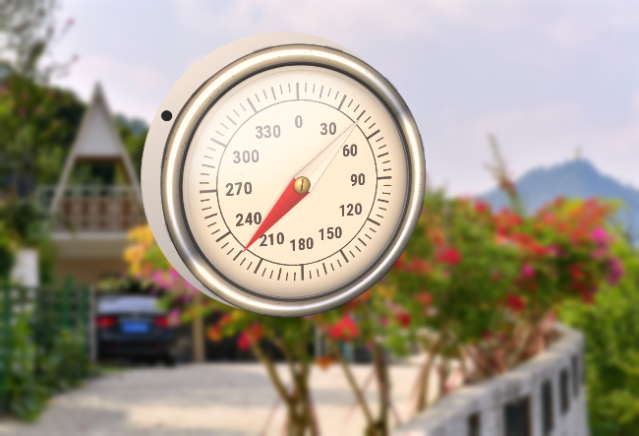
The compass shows 225 °
